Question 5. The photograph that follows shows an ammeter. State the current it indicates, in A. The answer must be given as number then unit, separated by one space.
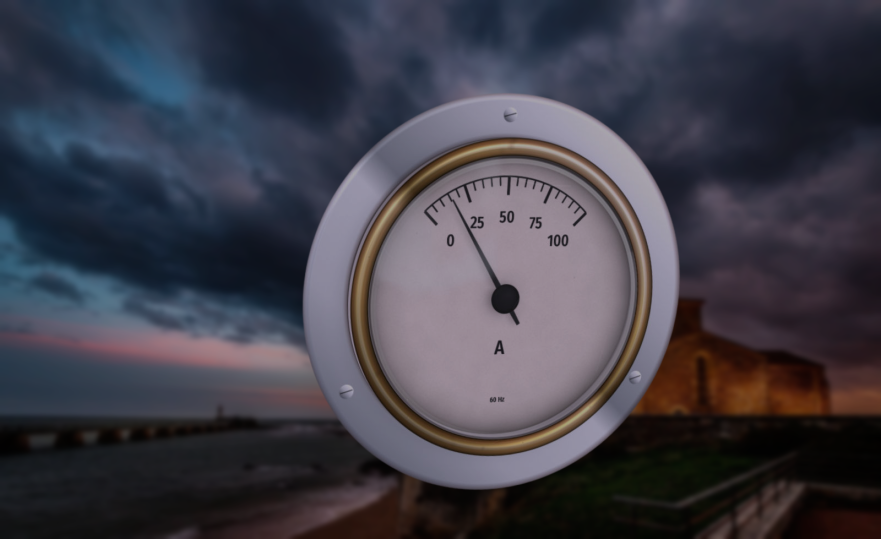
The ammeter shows 15 A
